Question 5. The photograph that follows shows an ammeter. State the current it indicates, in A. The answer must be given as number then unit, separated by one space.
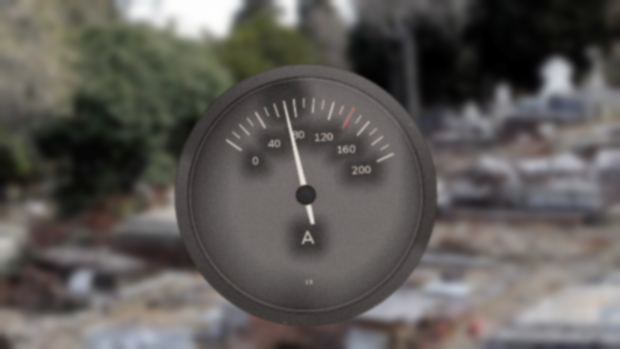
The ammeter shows 70 A
